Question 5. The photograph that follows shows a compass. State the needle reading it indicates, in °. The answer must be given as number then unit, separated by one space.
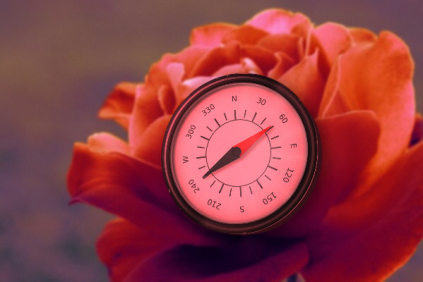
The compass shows 60 °
